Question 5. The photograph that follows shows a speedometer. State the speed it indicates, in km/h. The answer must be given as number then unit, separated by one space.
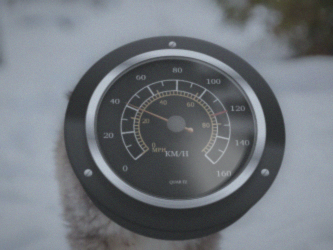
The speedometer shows 40 km/h
